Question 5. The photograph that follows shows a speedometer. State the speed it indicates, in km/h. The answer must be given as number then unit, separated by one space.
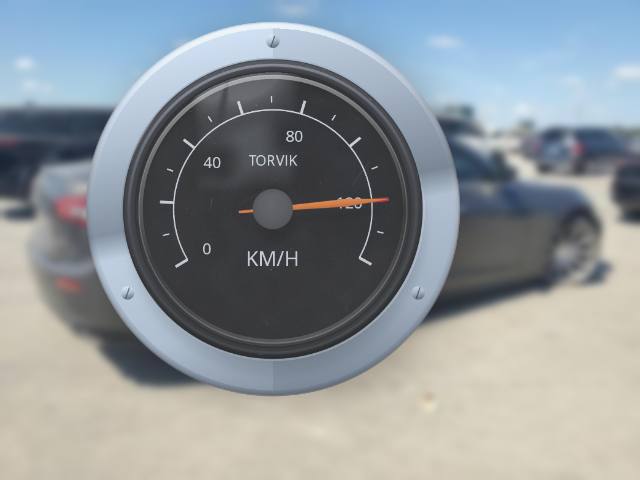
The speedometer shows 120 km/h
